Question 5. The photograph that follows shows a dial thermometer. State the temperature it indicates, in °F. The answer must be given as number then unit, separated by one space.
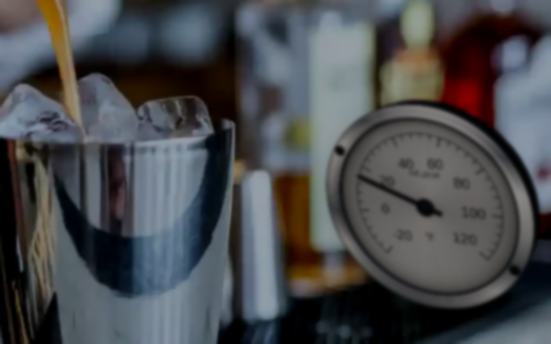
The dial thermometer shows 16 °F
